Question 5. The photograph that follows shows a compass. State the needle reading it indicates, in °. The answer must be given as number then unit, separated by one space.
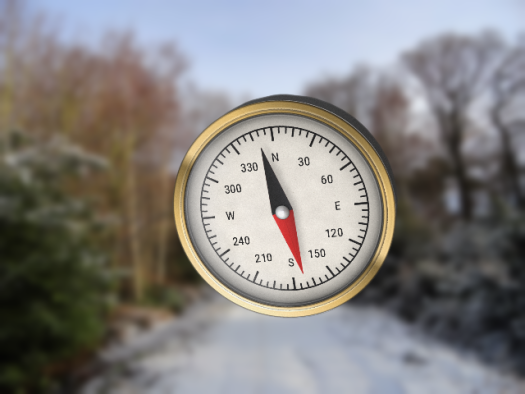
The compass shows 170 °
